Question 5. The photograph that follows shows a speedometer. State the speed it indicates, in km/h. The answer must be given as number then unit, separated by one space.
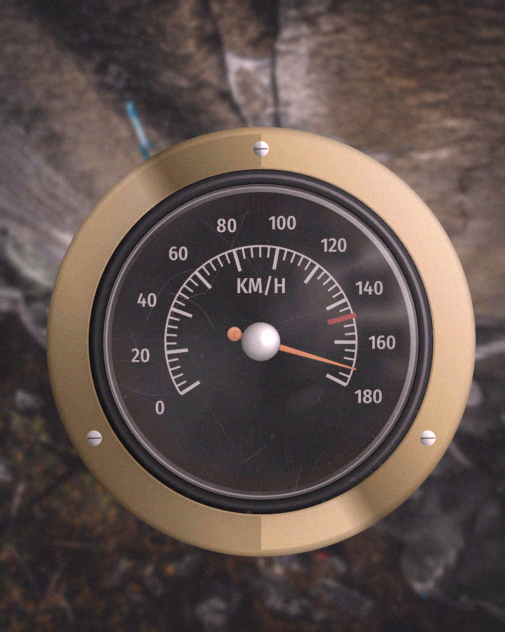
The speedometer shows 172 km/h
